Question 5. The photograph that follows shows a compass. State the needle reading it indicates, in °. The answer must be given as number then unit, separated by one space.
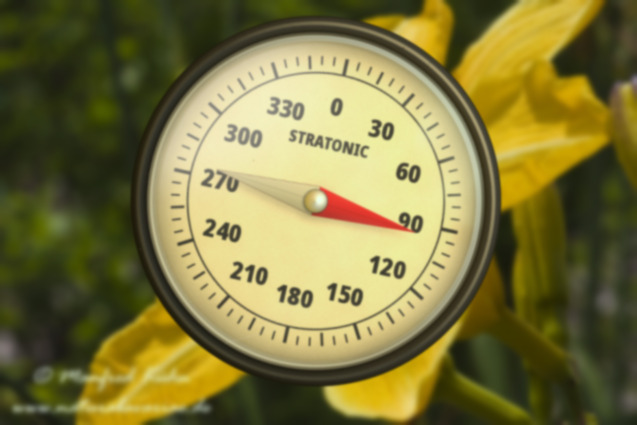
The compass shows 95 °
